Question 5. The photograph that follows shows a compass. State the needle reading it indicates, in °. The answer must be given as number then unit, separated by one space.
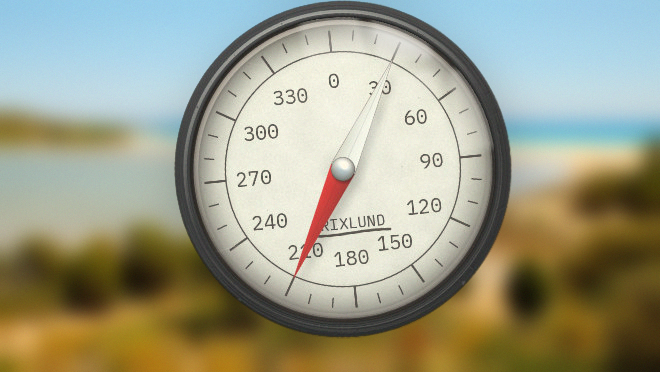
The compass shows 210 °
